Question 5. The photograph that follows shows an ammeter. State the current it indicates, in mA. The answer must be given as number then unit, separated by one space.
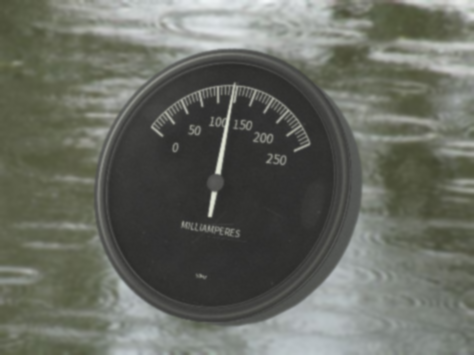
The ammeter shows 125 mA
